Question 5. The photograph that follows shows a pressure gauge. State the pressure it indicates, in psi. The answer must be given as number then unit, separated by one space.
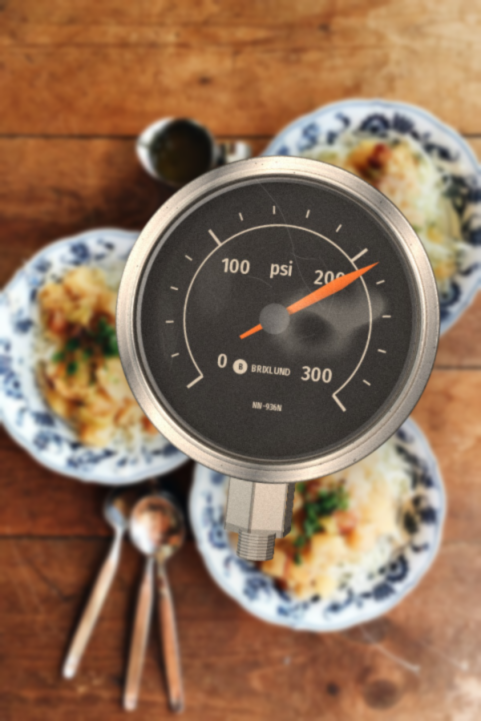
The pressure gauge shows 210 psi
